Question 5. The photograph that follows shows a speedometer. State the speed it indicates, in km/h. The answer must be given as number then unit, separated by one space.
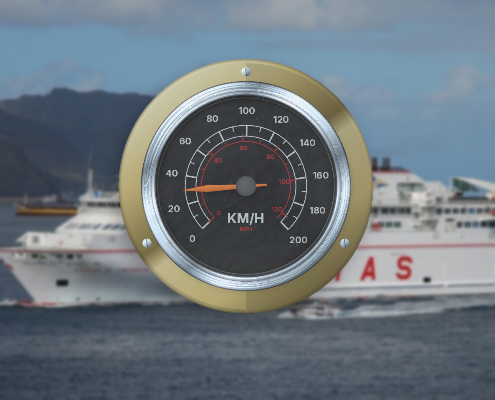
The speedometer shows 30 km/h
